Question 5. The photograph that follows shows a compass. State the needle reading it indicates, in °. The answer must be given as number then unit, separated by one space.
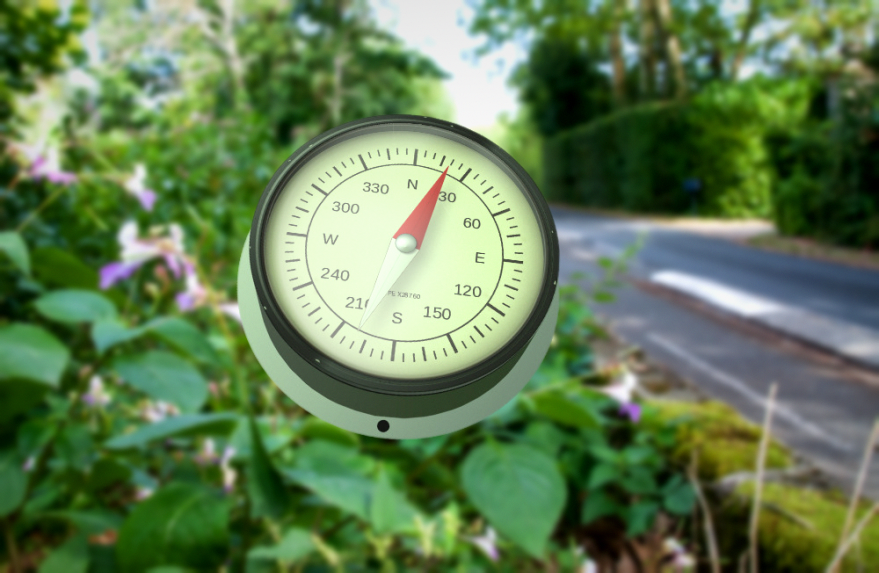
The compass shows 20 °
